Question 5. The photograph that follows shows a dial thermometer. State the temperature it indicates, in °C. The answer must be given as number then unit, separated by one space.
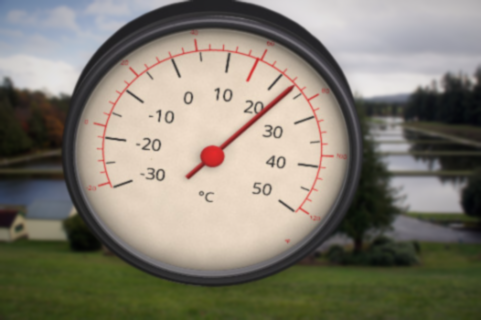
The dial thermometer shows 22.5 °C
